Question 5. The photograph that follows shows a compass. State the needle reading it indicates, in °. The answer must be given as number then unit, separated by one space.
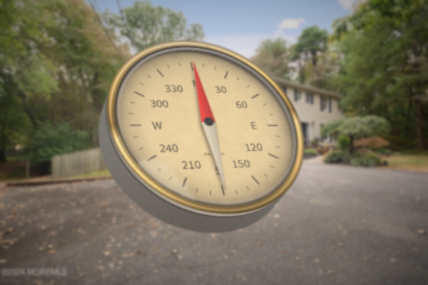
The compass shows 0 °
